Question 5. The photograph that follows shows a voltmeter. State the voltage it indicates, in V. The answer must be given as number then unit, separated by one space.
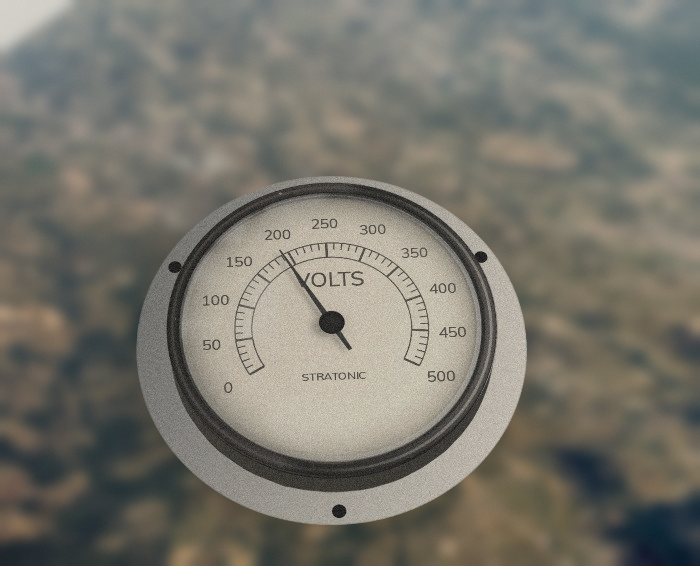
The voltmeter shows 190 V
